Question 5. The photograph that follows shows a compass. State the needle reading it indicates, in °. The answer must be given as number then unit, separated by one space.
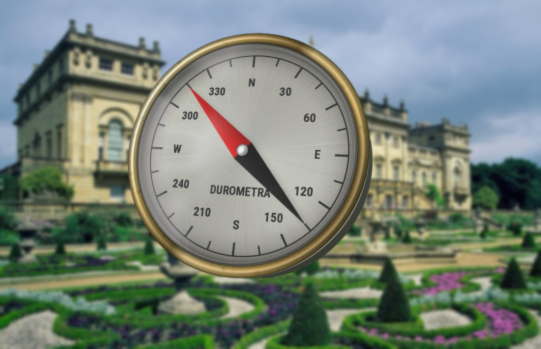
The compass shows 315 °
